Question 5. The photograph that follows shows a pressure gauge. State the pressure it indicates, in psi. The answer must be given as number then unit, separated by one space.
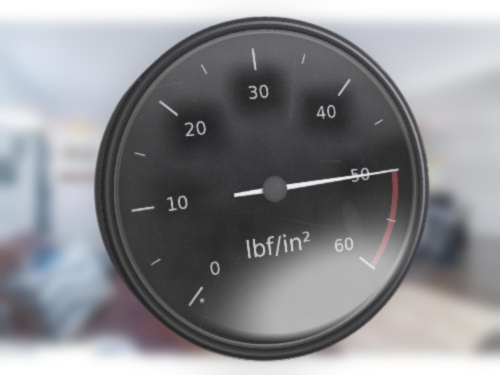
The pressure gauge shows 50 psi
